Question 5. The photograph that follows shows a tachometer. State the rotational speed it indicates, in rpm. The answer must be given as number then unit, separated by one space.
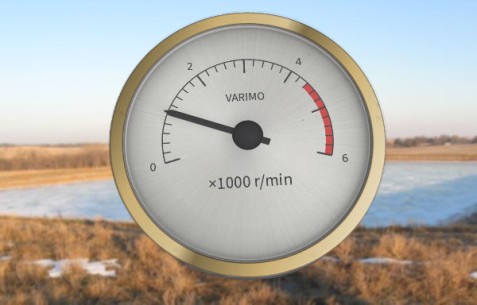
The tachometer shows 1000 rpm
